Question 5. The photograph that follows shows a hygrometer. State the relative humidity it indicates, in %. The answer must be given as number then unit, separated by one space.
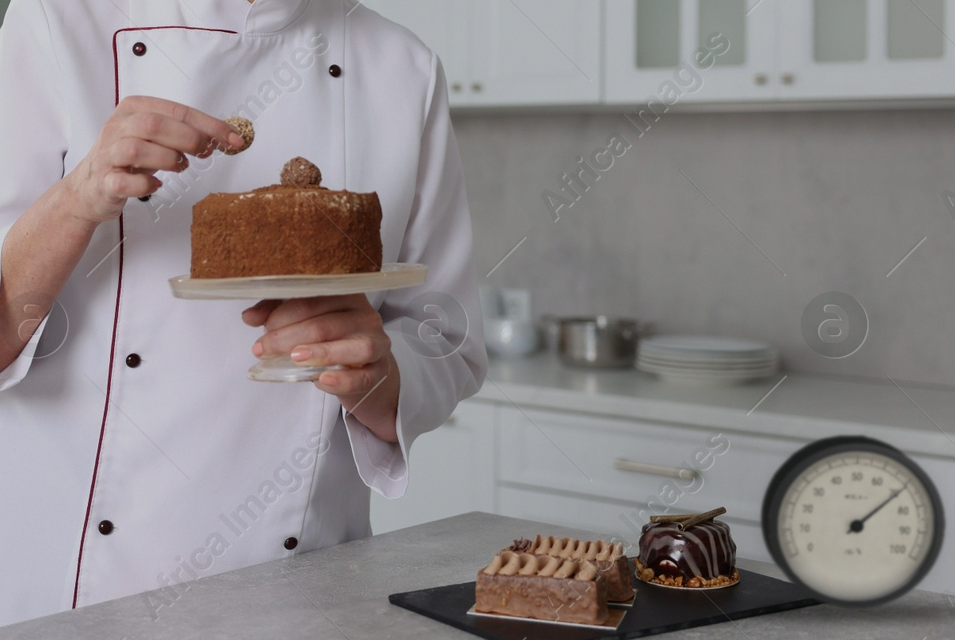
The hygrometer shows 70 %
